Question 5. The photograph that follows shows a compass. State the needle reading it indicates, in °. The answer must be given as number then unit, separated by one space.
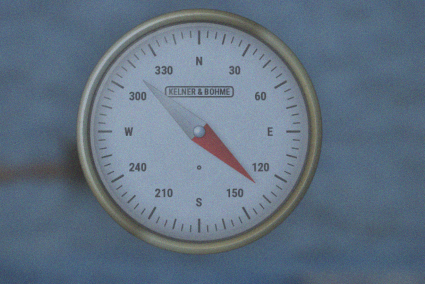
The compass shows 132.5 °
